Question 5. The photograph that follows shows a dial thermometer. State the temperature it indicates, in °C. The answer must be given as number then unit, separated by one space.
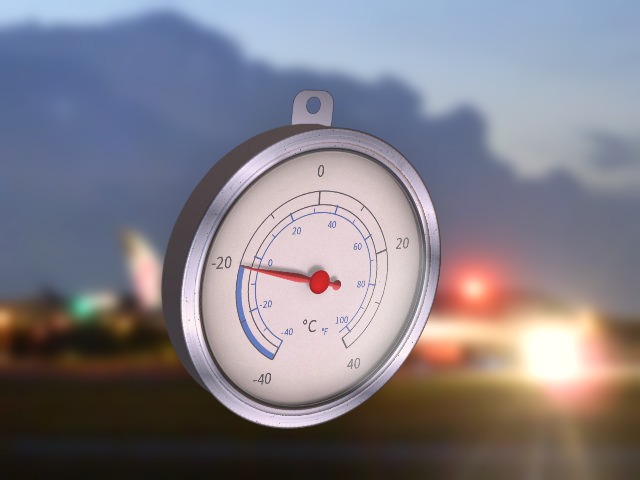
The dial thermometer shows -20 °C
